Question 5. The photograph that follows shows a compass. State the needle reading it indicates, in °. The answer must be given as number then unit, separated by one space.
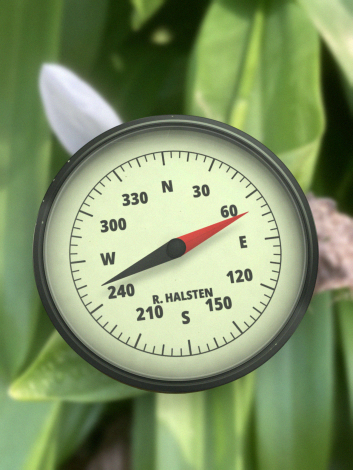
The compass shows 70 °
